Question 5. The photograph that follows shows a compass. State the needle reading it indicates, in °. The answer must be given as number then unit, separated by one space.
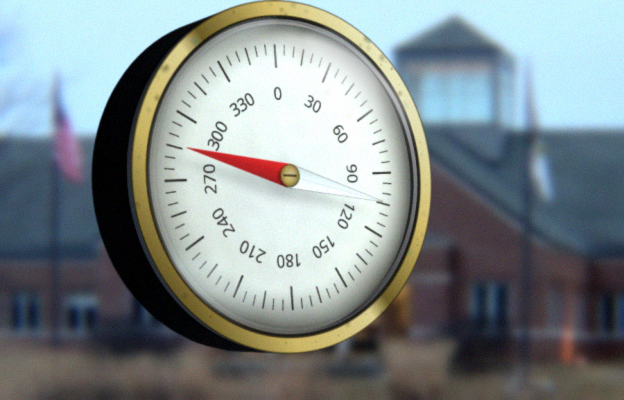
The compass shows 285 °
